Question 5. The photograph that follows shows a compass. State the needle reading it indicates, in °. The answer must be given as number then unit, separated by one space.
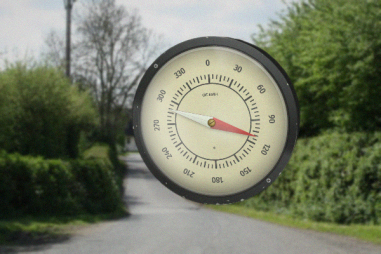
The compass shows 110 °
